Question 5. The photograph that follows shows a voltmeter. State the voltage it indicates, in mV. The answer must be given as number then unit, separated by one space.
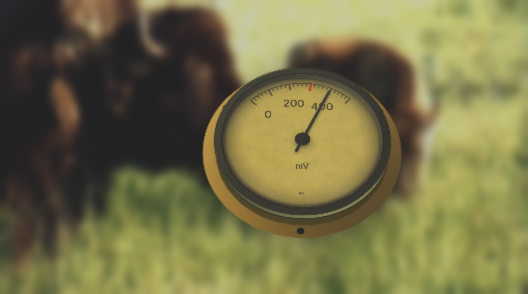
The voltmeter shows 400 mV
